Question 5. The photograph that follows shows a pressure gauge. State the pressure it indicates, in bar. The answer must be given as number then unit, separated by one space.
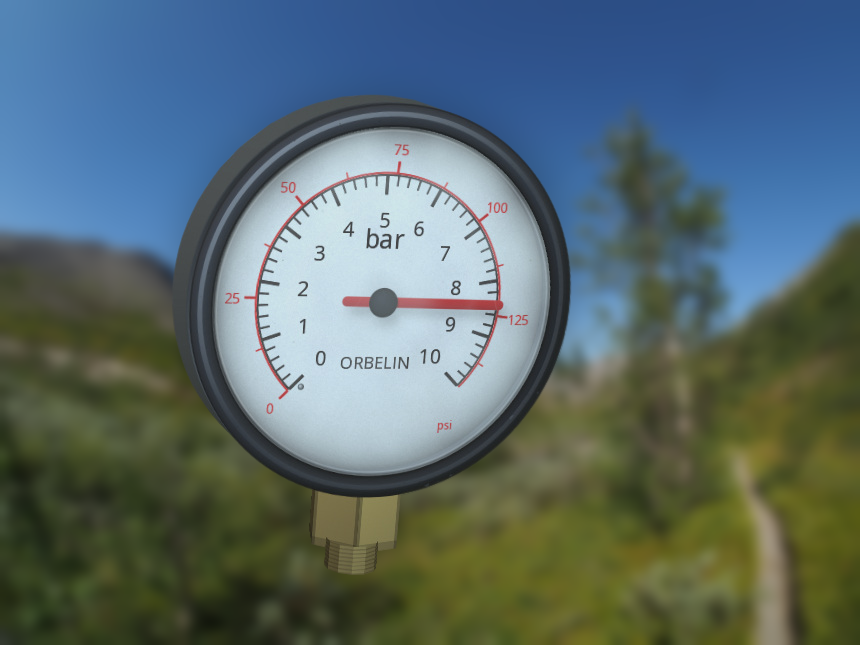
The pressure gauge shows 8.4 bar
